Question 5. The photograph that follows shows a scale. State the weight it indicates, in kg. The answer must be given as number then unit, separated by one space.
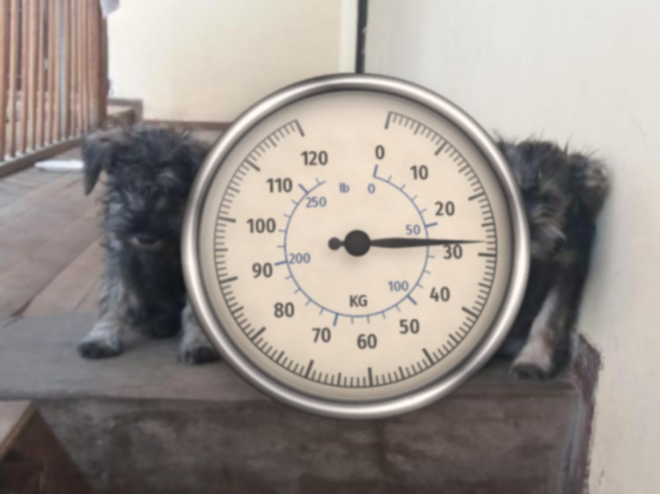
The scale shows 28 kg
